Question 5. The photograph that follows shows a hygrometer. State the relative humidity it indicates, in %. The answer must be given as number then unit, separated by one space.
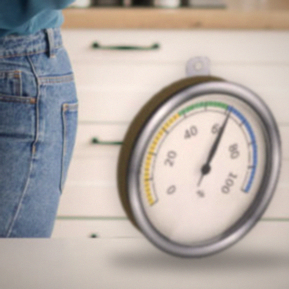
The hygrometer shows 60 %
